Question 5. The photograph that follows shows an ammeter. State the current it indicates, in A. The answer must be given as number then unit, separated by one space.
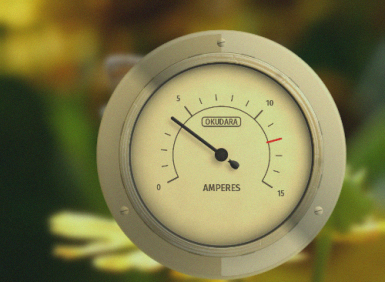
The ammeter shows 4 A
